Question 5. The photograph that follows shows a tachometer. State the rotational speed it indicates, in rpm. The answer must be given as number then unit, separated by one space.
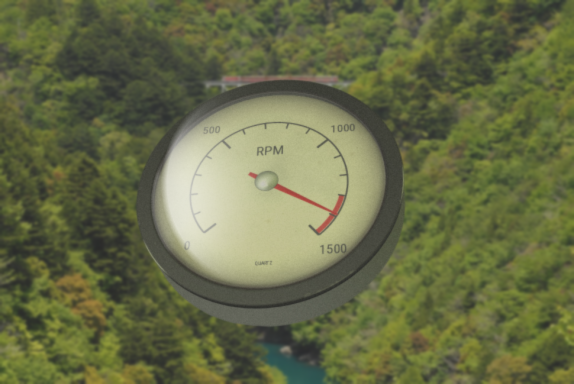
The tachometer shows 1400 rpm
